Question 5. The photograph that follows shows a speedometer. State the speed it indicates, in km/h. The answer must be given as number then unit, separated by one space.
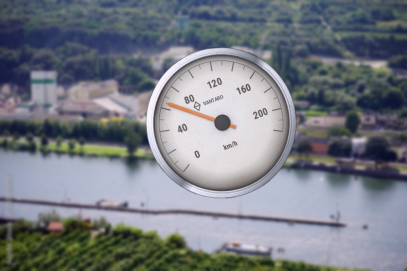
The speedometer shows 65 km/h
